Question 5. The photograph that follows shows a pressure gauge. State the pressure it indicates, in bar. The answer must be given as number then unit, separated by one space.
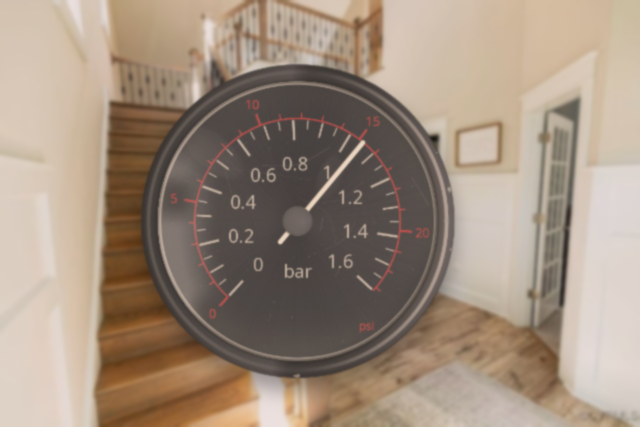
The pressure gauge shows 1.05 bar
